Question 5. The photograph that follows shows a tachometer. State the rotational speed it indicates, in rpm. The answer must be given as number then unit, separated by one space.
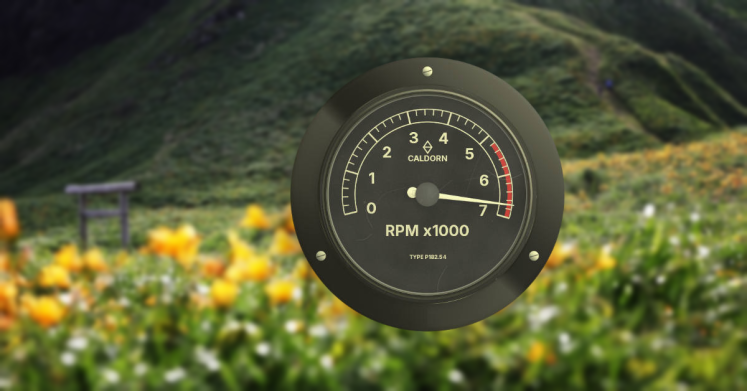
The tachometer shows 6700 rpm
